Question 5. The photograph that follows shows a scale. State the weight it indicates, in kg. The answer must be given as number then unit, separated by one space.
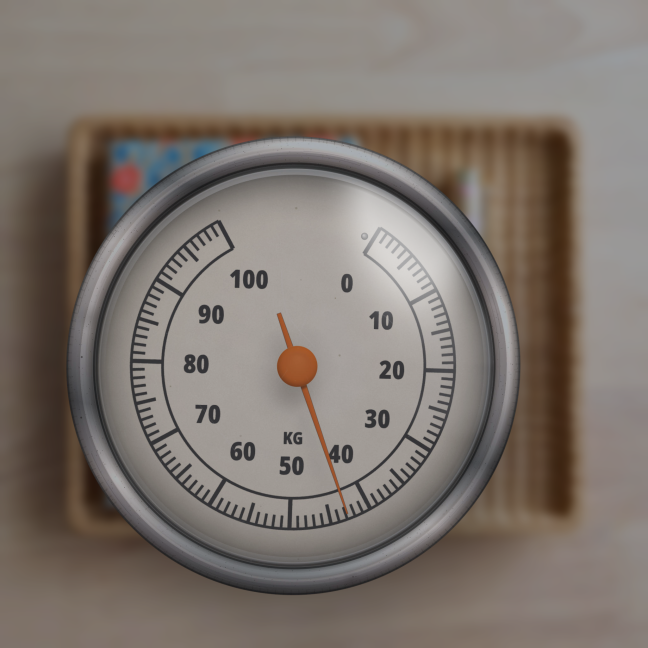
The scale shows 43 kg
